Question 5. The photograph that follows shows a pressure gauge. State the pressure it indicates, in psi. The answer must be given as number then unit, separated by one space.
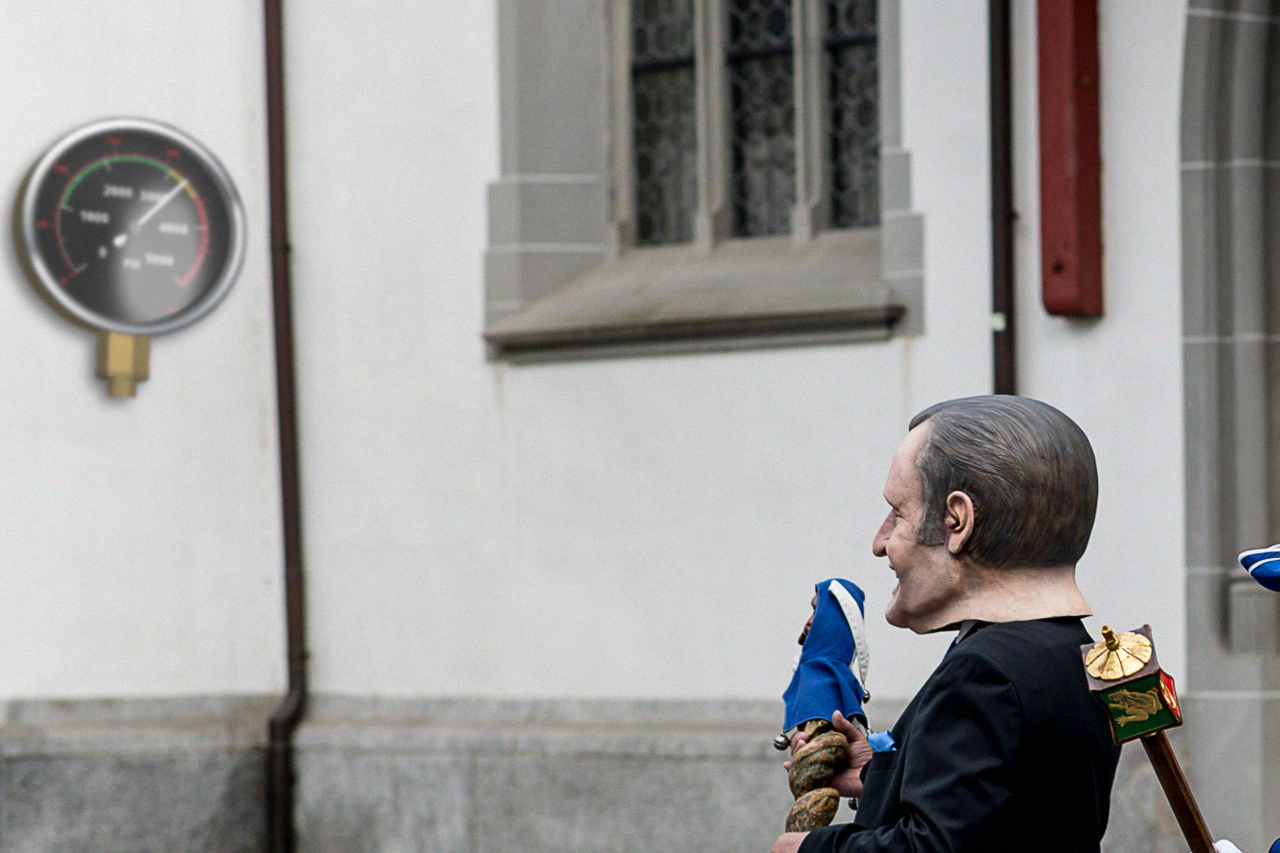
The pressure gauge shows 3250 psi
